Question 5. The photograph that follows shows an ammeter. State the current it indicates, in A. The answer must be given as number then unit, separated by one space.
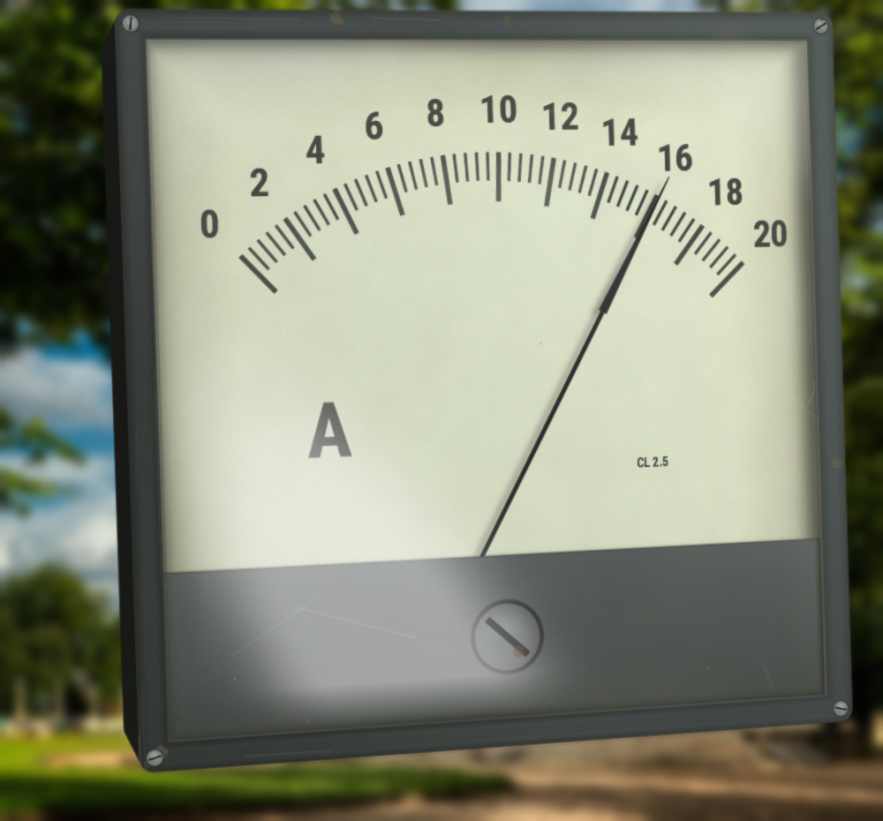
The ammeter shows 16 A
